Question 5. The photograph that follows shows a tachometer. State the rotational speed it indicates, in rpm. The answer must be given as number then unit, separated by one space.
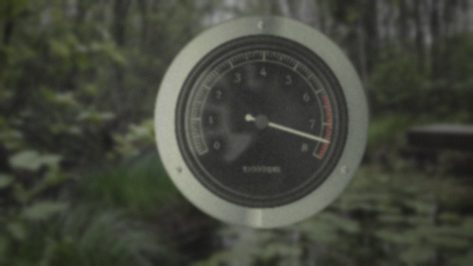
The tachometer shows 7500 rpm
